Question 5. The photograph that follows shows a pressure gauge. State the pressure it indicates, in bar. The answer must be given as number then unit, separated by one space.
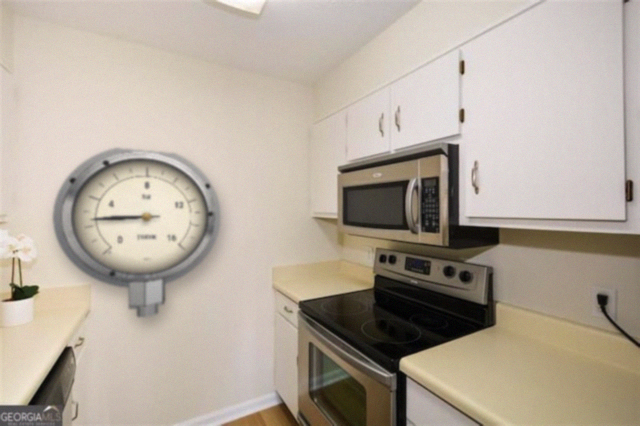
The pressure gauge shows 2.5 bar
